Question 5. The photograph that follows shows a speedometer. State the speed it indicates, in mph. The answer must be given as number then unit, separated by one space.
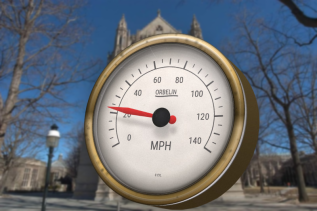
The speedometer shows 22.5 mph
